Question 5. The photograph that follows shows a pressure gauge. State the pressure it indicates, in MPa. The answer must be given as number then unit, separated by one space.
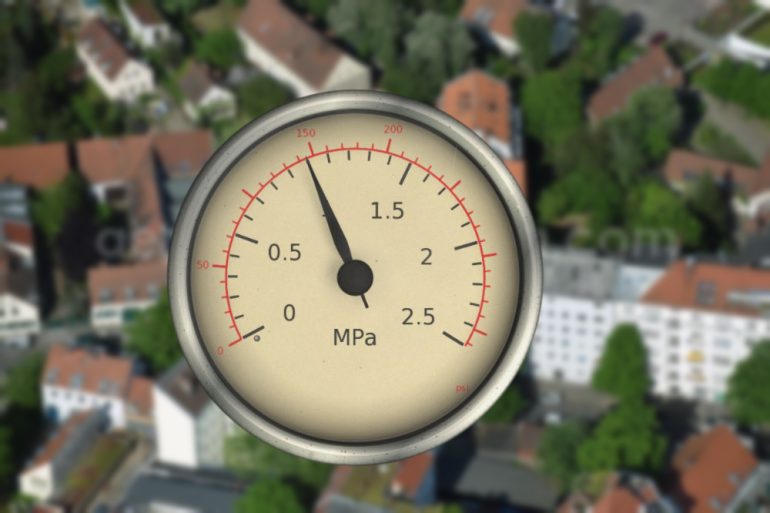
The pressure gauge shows 1 MPa
